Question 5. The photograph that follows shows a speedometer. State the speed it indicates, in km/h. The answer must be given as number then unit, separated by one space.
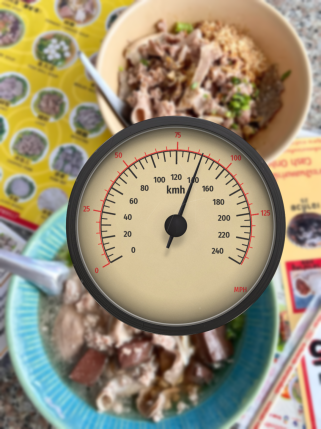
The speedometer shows 140 km/h
